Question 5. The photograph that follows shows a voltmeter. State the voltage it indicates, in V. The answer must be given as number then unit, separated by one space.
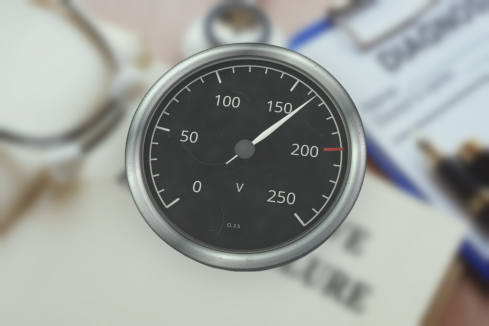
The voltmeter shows 165 V
